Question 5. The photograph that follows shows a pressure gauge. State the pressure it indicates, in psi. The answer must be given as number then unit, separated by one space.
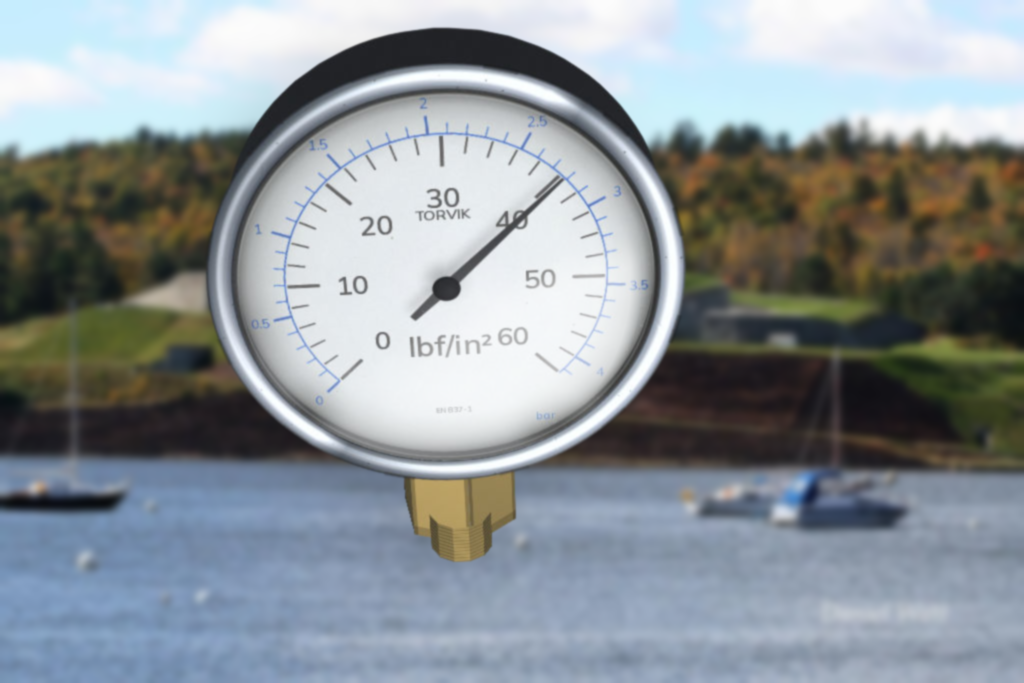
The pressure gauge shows 40 psi
